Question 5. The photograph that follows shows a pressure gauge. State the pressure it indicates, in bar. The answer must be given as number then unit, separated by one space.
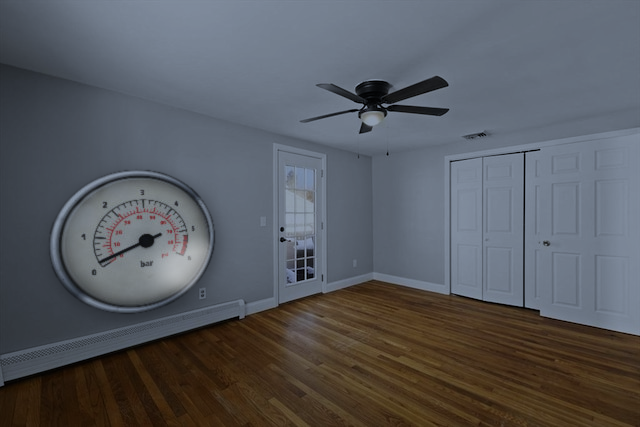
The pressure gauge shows 0.2 bar
